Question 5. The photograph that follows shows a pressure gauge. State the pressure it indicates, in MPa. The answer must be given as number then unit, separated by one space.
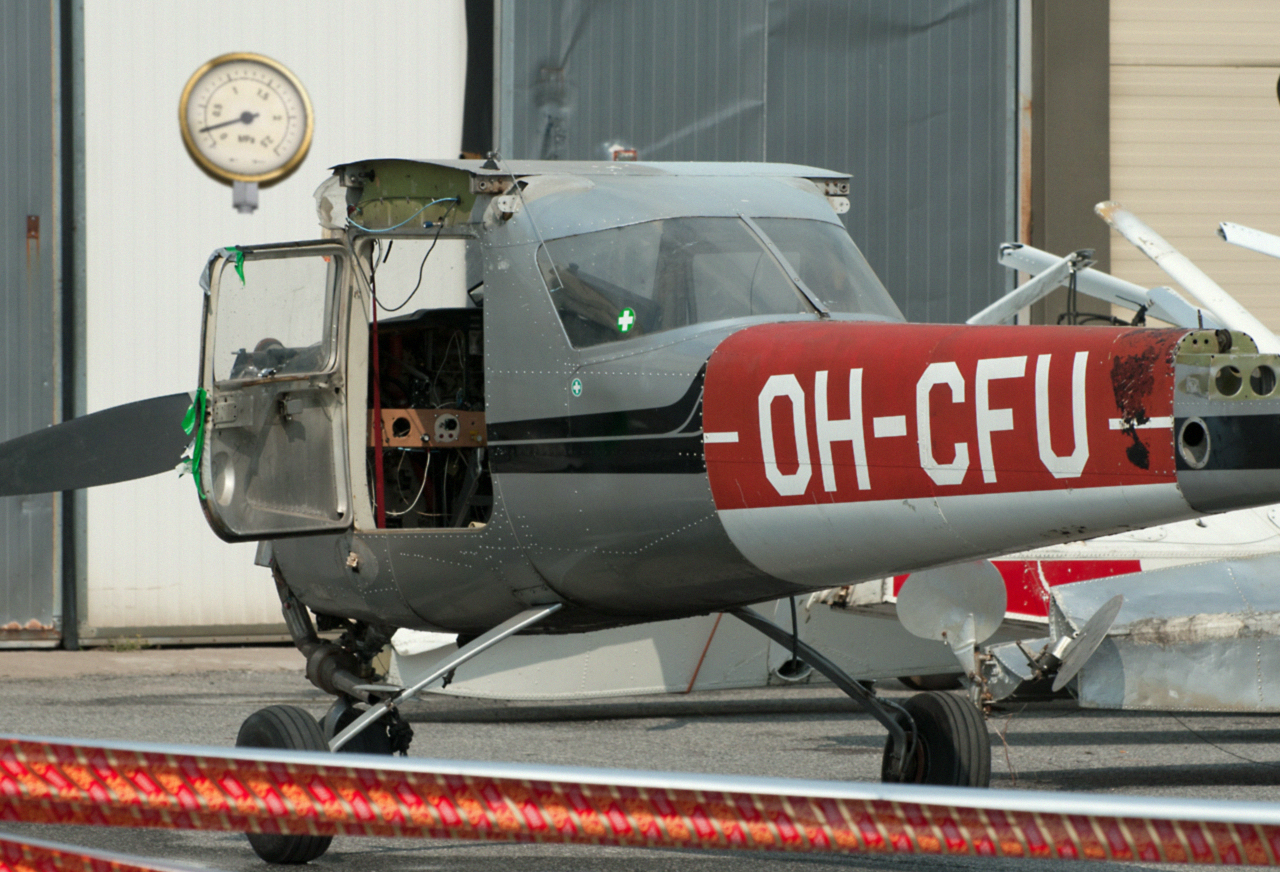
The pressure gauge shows 0.2 MPa
